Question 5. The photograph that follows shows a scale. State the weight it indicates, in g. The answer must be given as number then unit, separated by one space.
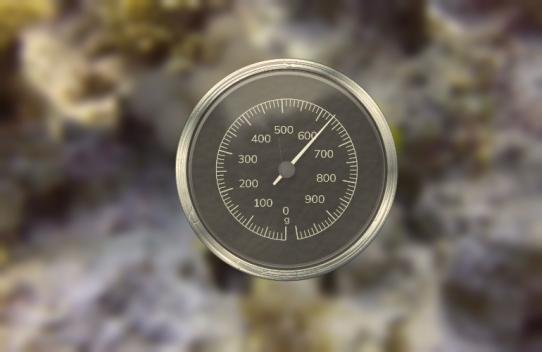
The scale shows 630 g
